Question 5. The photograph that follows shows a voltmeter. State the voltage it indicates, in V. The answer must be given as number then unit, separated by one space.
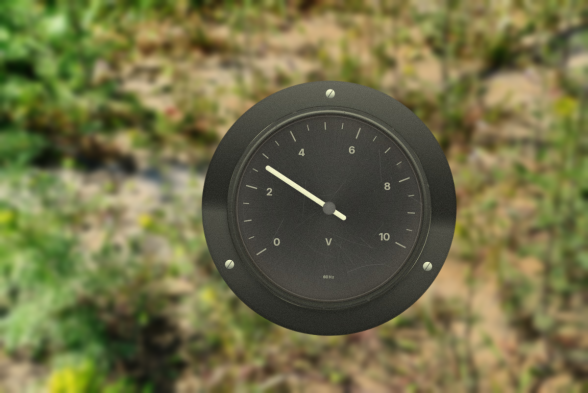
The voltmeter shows 2.75 V
